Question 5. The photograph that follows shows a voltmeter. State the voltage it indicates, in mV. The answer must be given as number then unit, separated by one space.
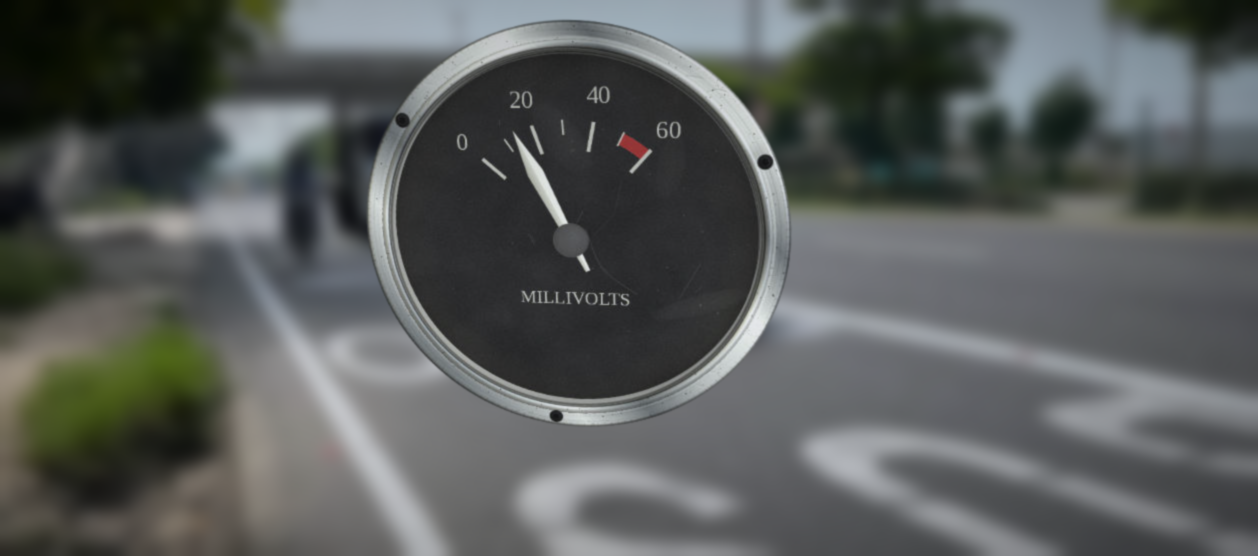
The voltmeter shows 15 mV
